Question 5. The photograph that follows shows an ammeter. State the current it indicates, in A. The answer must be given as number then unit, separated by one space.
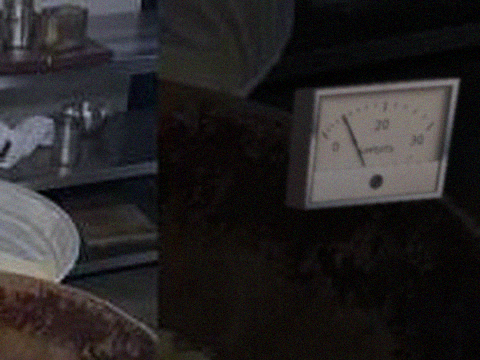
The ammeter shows 10 A
